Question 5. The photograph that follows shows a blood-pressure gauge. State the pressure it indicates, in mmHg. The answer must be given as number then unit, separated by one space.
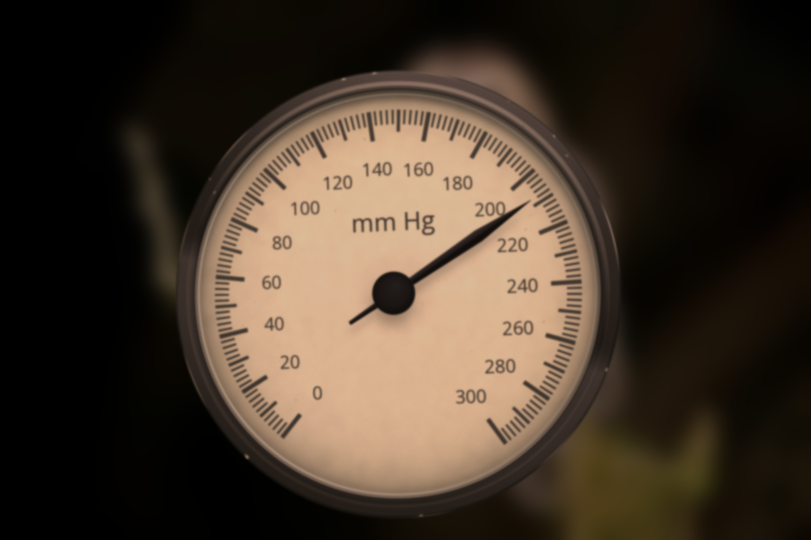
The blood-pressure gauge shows 208 mmHg
